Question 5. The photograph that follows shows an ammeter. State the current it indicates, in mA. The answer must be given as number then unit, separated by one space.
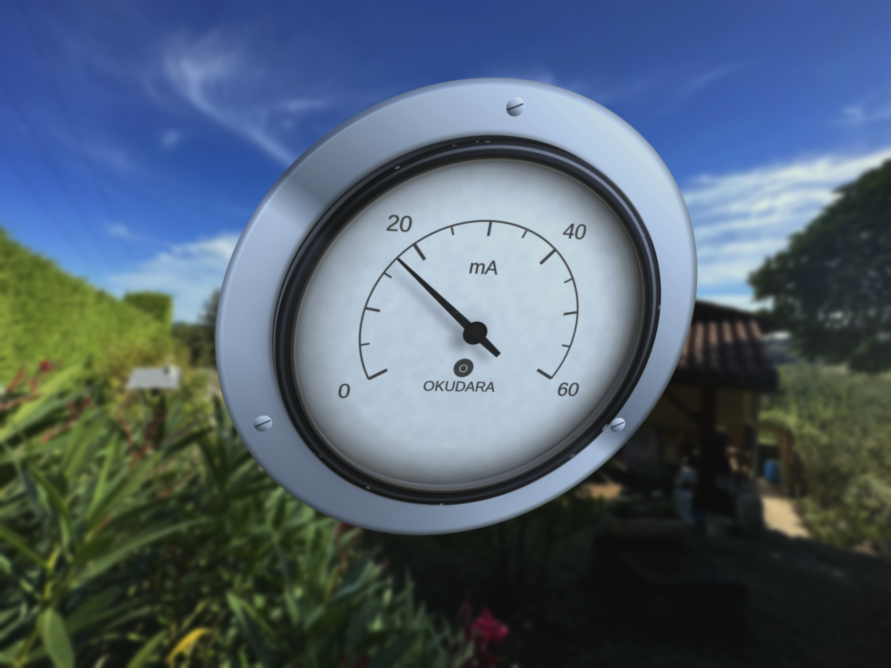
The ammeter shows 17.5 mA
